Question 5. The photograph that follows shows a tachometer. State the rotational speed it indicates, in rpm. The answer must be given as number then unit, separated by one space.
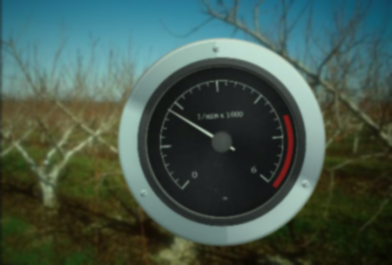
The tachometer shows 1800 rpm
